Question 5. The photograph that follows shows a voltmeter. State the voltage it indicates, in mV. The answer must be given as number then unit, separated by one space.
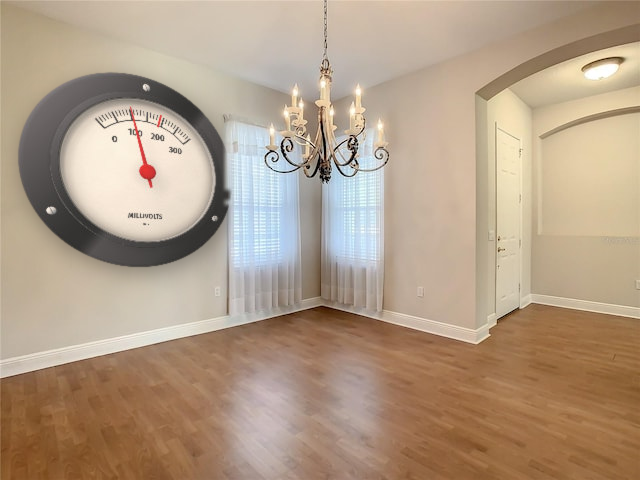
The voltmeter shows 100 mV
